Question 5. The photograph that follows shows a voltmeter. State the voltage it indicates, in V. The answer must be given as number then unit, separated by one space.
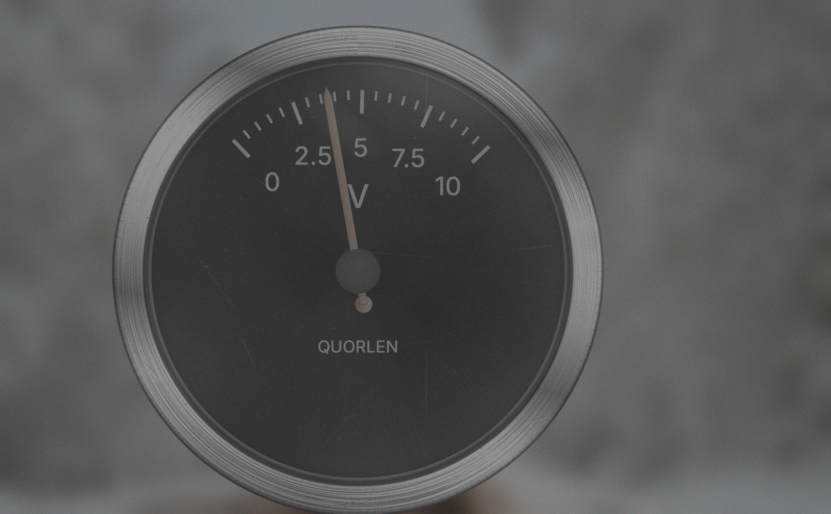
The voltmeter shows 3.75 V
